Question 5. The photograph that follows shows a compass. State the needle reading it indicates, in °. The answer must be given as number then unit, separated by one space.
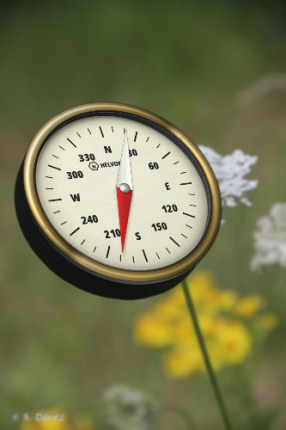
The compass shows 200 °
